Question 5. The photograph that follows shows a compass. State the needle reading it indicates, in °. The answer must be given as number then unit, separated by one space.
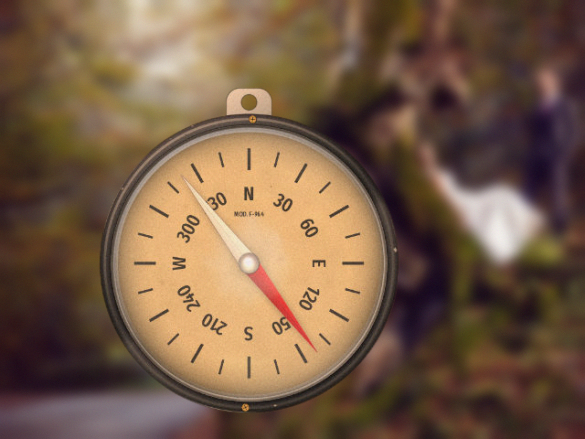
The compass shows 142.5 °
